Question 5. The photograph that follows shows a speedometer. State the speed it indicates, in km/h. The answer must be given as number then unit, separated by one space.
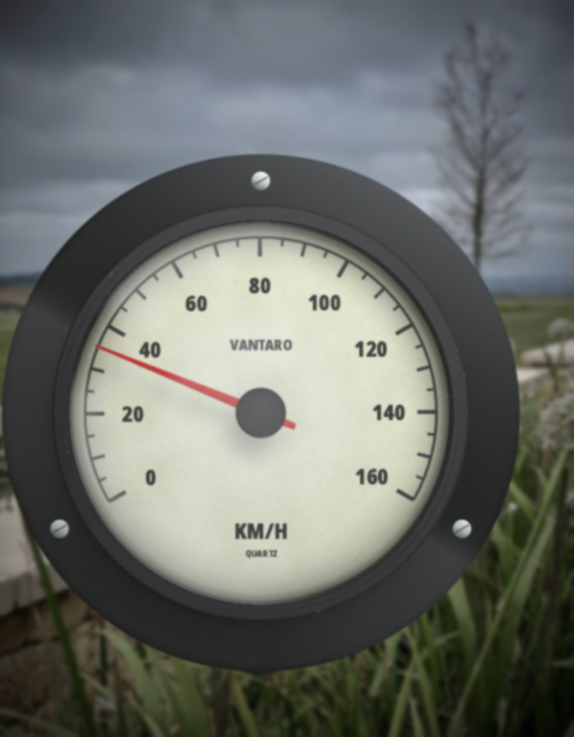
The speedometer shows 35 km/h
